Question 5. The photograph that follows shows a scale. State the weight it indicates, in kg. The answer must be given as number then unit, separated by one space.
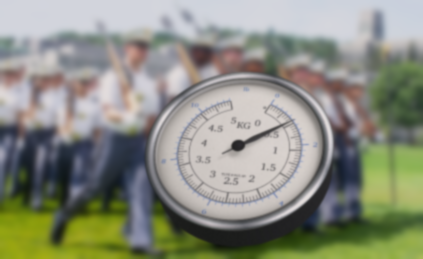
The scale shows 0.5 kg
